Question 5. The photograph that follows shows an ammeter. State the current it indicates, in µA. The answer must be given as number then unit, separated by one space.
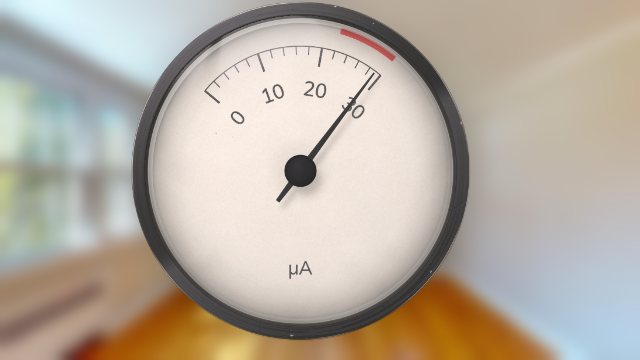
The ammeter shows 29 µA
